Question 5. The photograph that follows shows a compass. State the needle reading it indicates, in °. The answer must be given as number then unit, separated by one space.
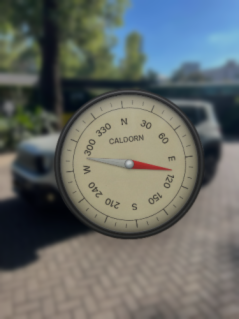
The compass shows 105 °
